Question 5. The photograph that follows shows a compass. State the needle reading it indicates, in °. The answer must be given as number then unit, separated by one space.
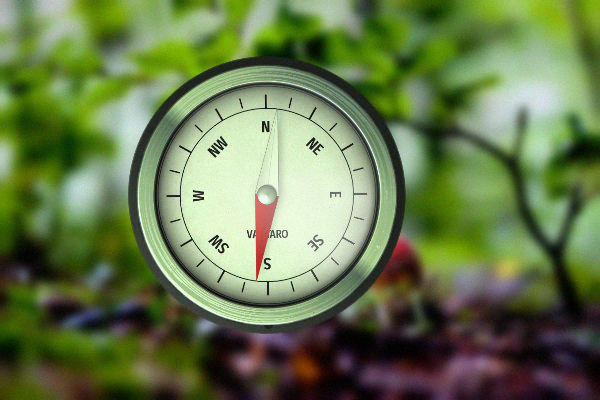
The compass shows 187.5 °
